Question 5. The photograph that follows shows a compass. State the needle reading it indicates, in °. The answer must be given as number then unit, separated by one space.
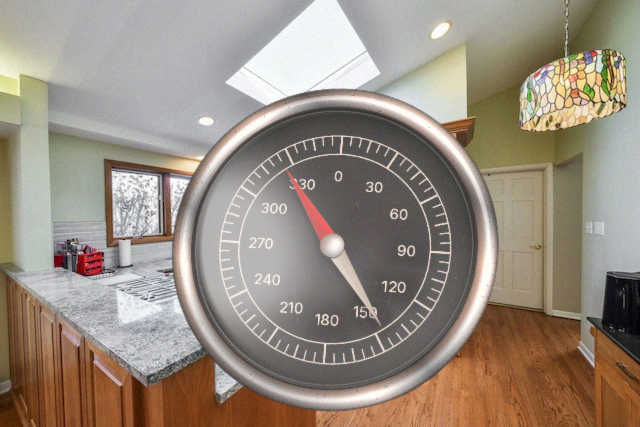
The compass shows 325 °
